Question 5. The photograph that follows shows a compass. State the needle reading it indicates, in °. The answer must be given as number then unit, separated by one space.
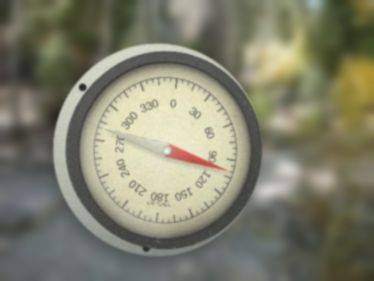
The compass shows 100 °
